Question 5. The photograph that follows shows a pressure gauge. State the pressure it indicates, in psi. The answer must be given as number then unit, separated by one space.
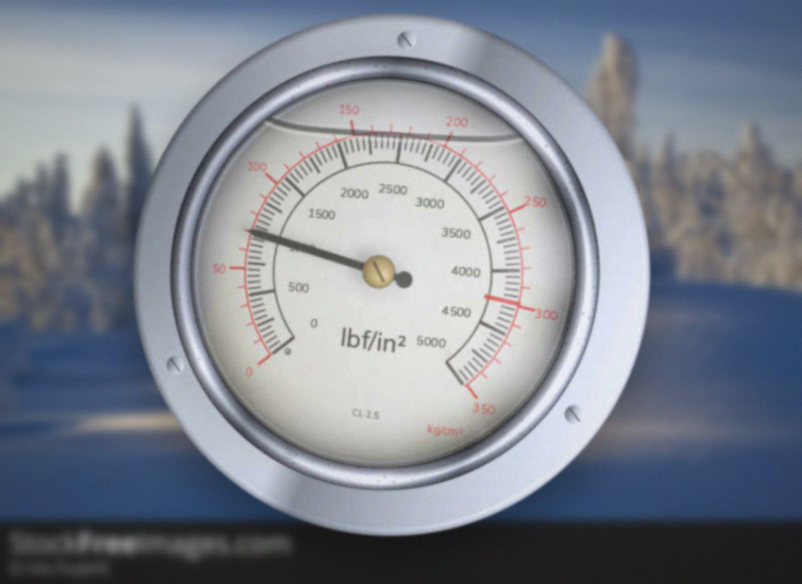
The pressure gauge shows 1000 psi
